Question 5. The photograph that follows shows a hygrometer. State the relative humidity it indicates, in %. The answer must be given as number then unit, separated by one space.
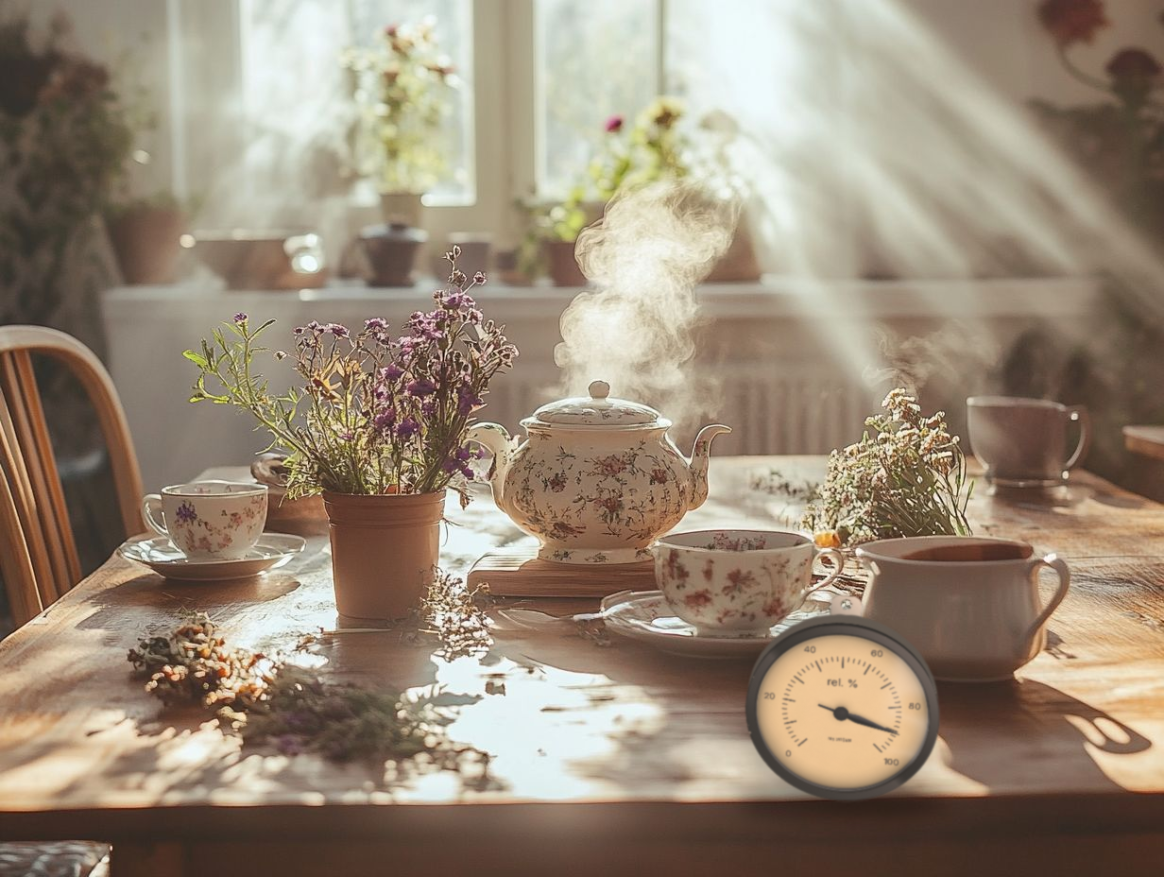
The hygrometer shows 90 %
